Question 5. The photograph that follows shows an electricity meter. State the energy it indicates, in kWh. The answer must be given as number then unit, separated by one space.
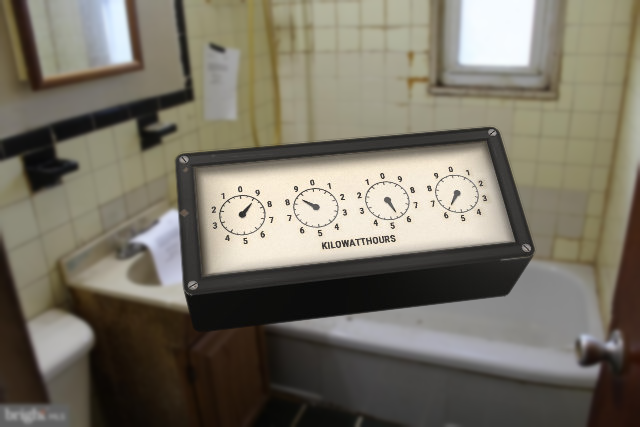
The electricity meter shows 8856 kWh
